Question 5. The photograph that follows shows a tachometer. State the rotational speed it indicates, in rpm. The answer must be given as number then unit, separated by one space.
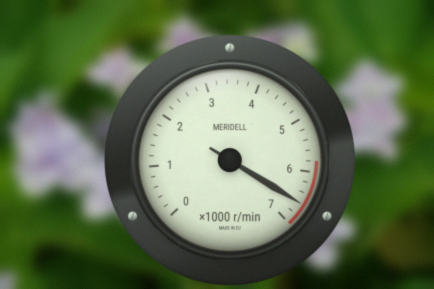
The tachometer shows 6600 rpm
